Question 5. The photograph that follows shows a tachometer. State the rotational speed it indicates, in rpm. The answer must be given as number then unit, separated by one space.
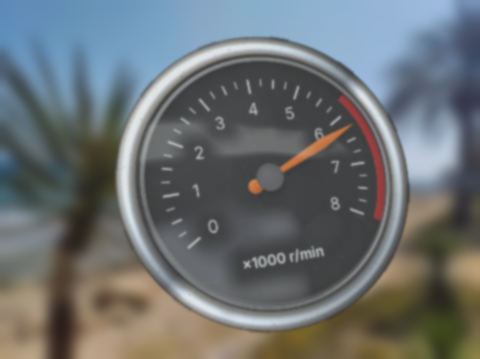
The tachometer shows 6250 rpm
